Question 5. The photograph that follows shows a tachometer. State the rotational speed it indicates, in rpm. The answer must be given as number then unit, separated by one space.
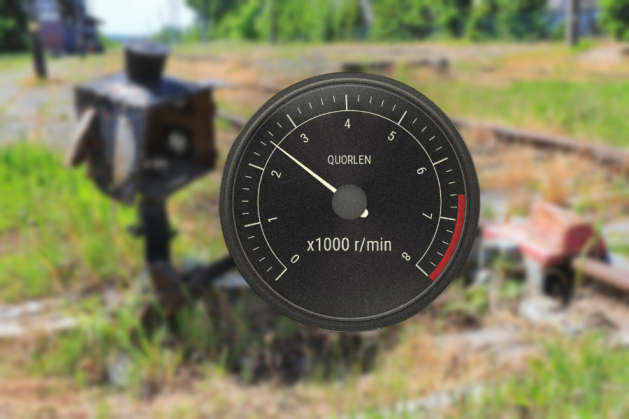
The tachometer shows 2500 rpm
